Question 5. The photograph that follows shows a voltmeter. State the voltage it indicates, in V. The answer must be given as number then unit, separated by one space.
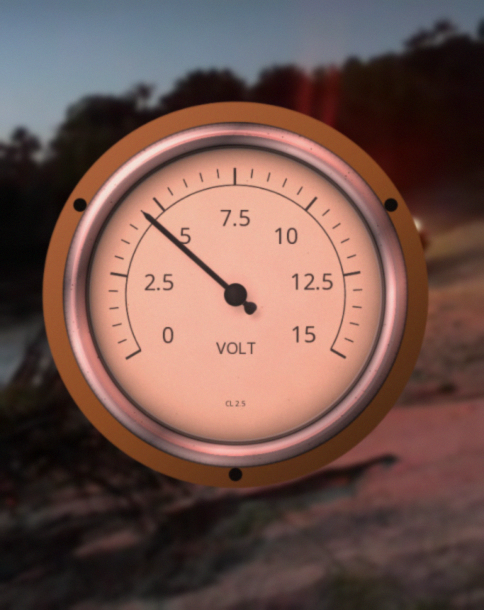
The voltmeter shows 4.5 V
